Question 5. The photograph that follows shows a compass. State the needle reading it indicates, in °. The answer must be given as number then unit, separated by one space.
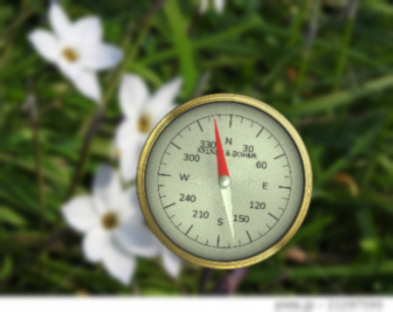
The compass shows 345 °
